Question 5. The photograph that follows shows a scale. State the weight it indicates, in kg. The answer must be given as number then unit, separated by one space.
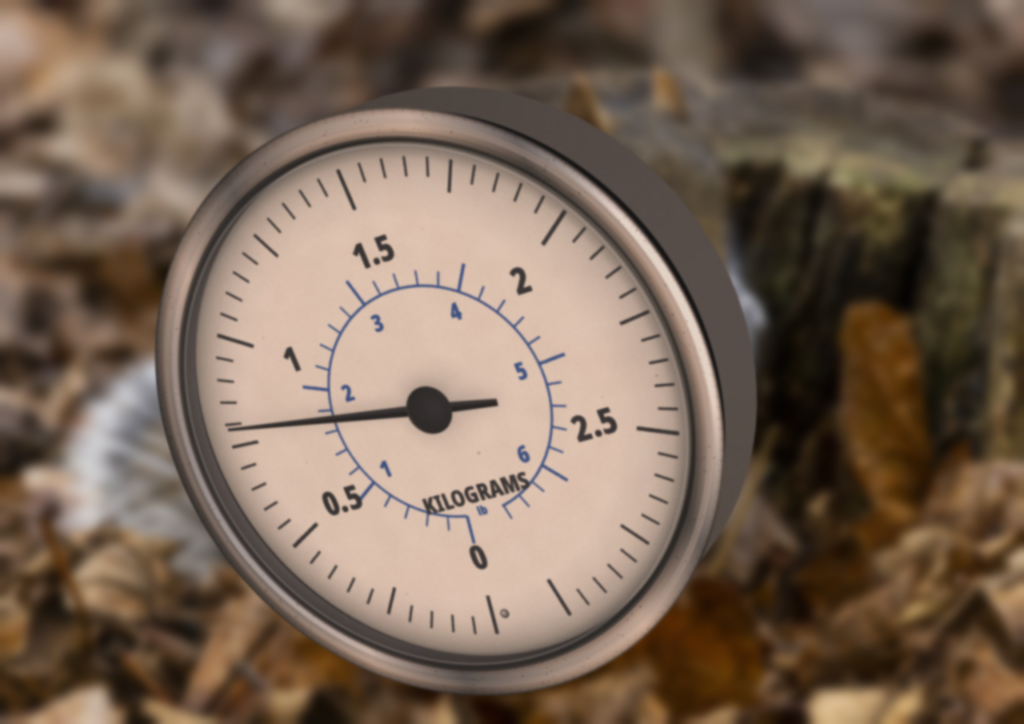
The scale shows 0.8 kg
